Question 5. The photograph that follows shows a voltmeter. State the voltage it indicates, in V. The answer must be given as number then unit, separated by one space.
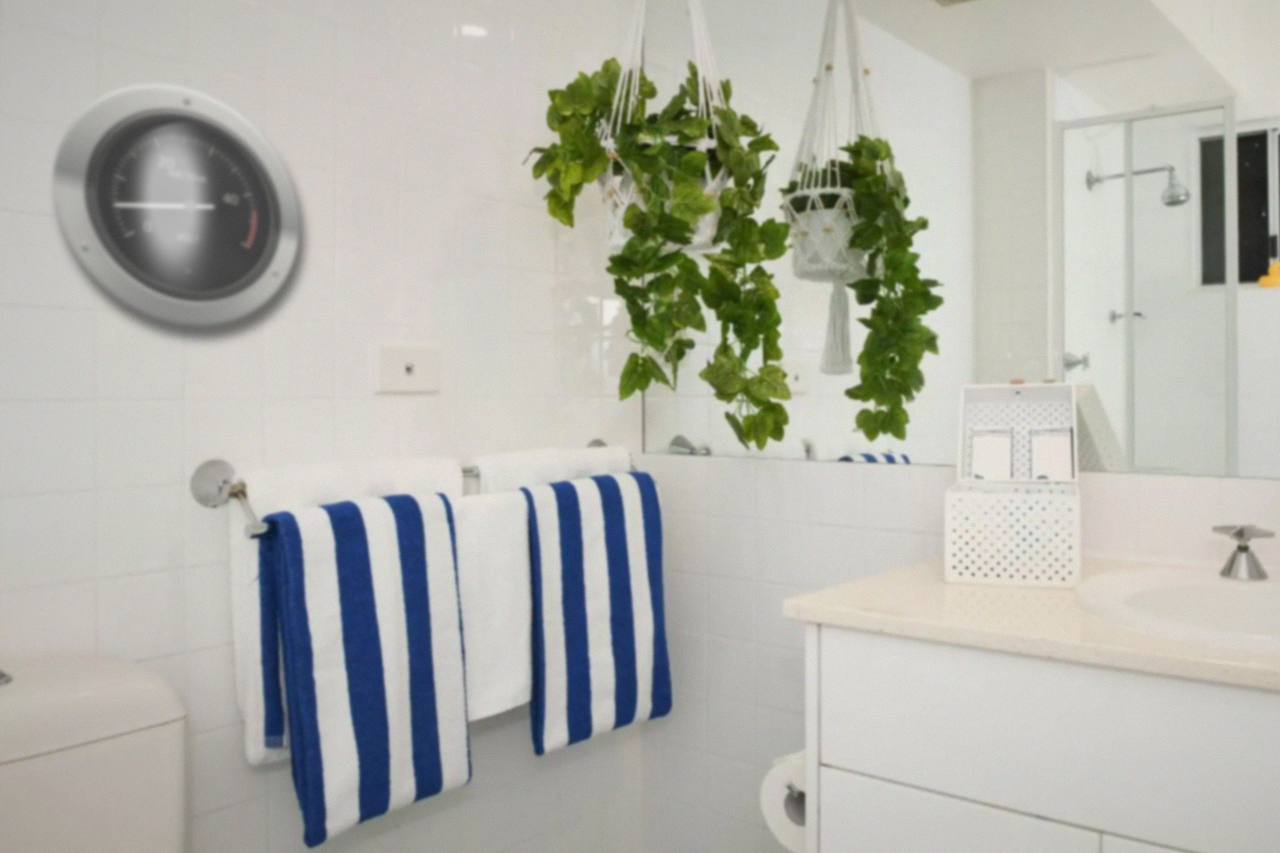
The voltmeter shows 5 V
